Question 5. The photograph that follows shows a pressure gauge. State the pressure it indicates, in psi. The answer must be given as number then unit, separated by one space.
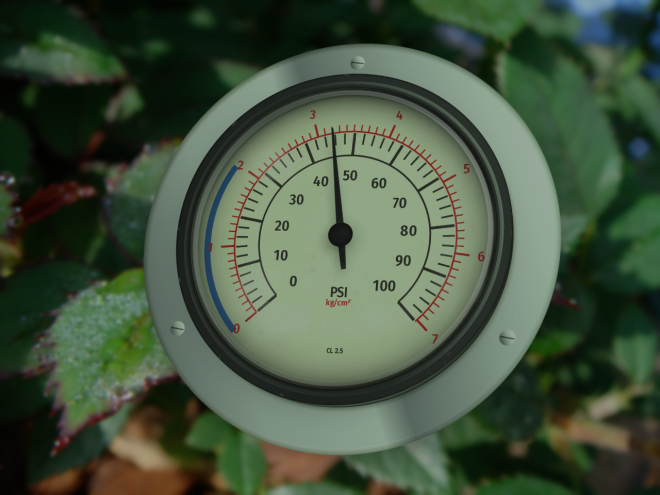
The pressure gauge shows 46 psi
